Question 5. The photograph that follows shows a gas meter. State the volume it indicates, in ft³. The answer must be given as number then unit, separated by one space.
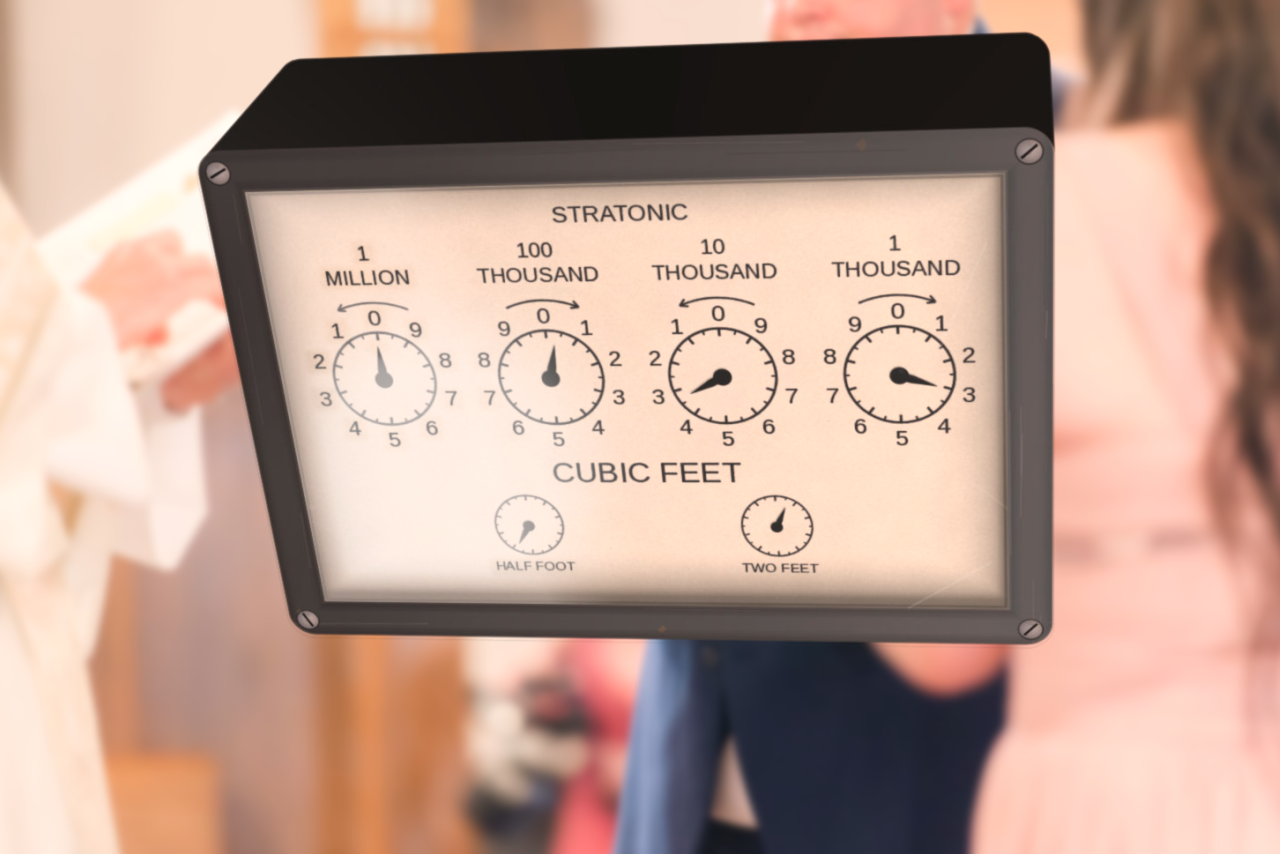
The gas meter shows 3300 ft³
